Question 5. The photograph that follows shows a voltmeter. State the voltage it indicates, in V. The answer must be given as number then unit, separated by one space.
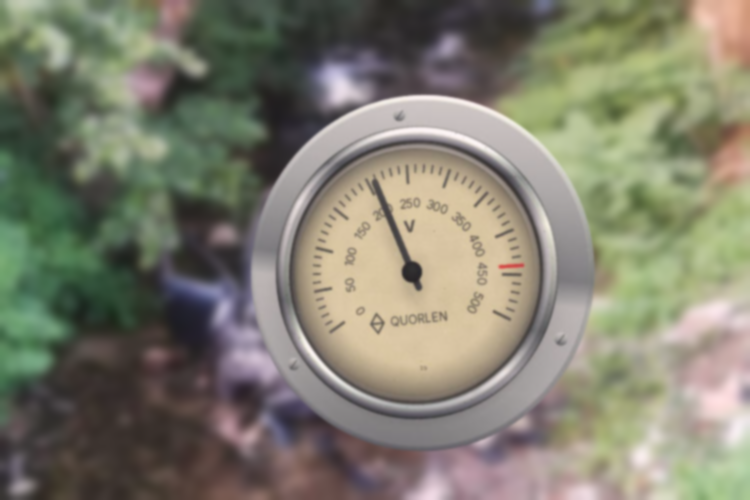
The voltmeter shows 210 V
